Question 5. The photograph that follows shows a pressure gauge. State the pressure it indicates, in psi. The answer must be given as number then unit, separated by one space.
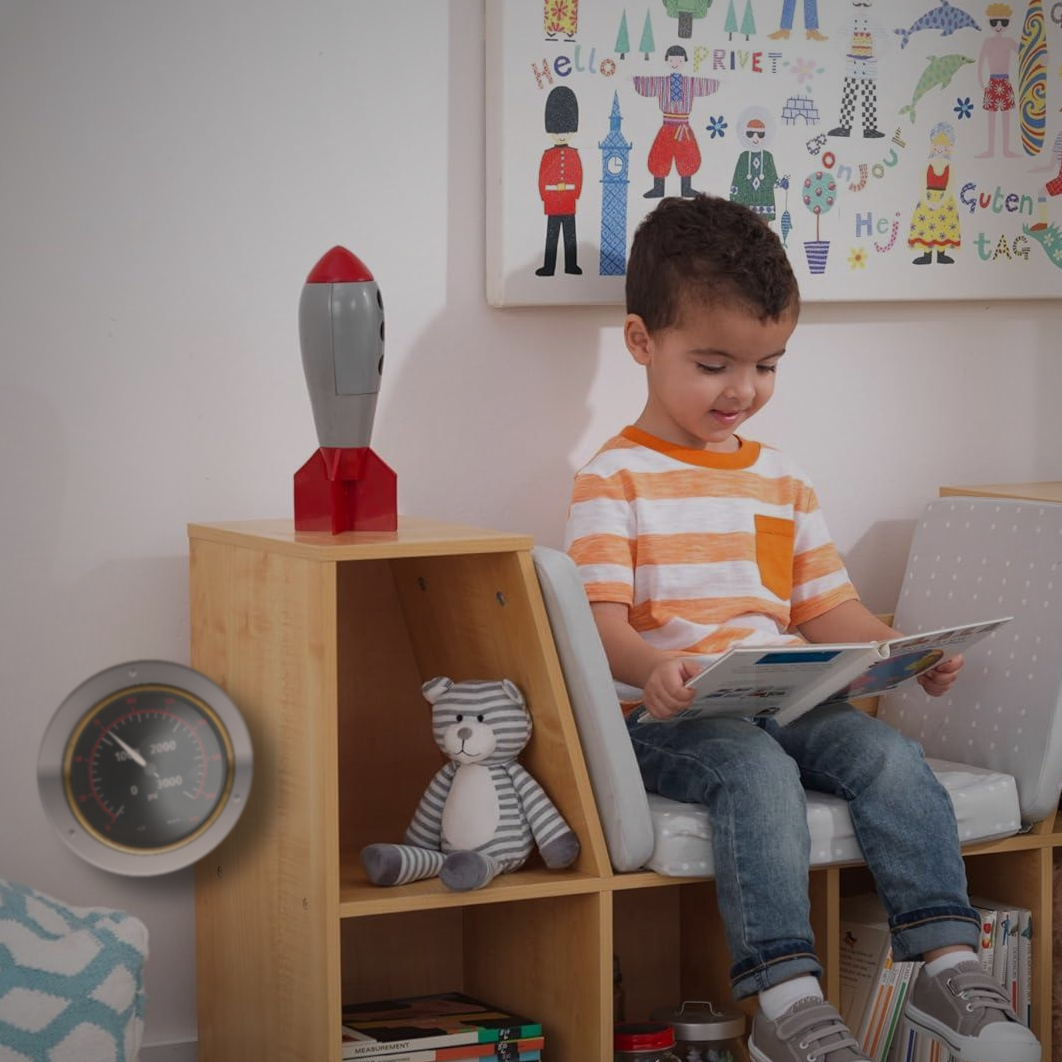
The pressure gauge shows 1100 psi
